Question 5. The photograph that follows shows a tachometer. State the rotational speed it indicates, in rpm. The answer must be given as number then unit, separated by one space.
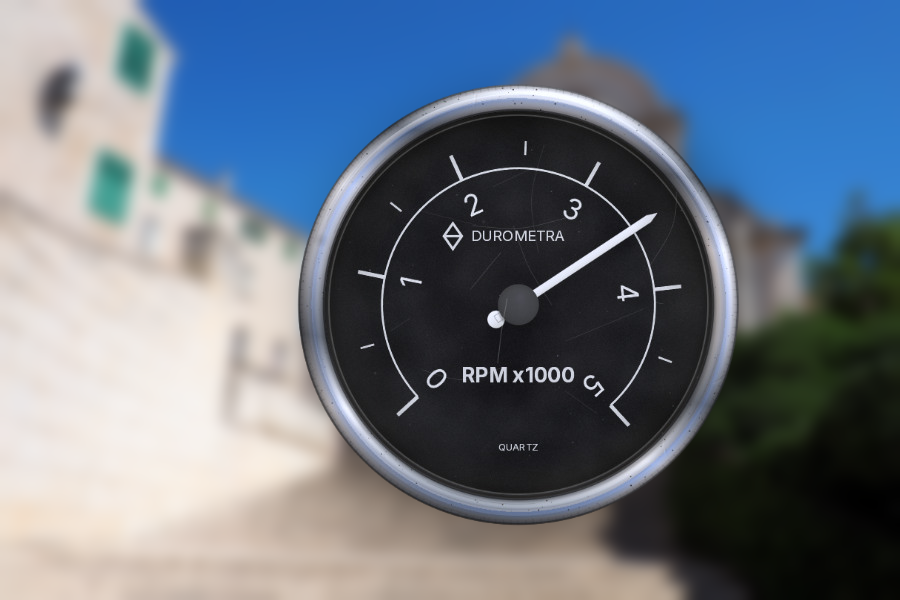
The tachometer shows 3500 rpm
